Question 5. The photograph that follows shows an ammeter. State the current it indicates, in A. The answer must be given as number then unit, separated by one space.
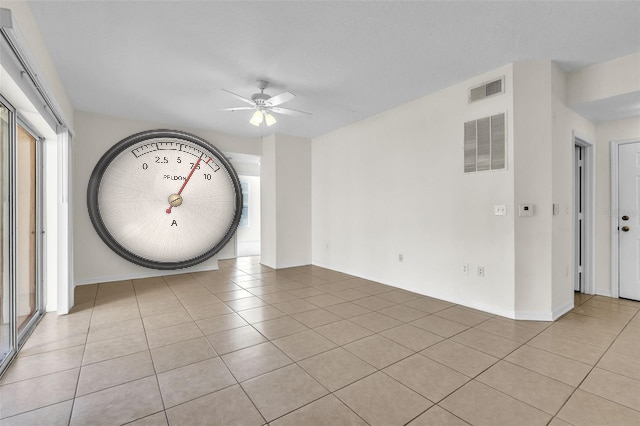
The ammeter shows 7.5 A
